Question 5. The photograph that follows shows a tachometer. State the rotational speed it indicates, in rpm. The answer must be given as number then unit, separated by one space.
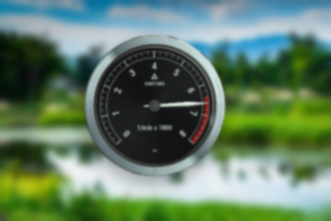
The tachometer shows 6600 rpm
